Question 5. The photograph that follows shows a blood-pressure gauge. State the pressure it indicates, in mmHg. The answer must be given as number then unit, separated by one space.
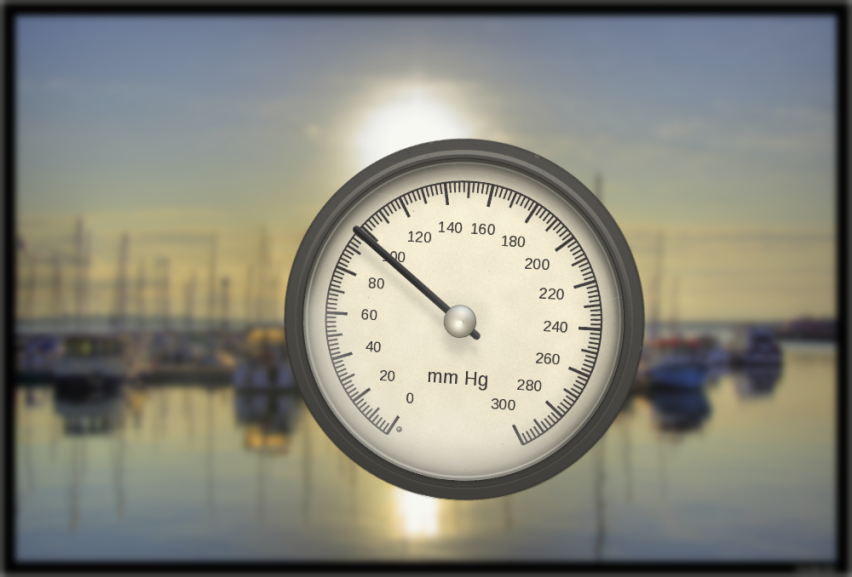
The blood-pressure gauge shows 98 mmHg
